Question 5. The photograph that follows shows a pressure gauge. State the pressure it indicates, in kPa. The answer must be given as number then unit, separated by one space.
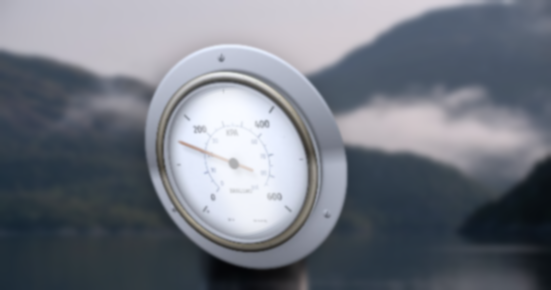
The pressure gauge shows 150 kPa
